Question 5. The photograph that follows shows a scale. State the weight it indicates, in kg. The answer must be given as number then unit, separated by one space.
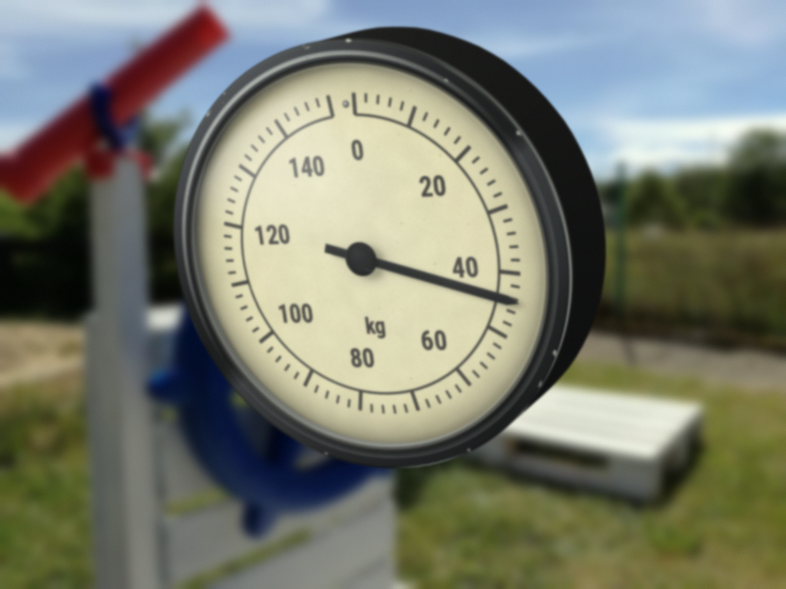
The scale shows 44 kg
